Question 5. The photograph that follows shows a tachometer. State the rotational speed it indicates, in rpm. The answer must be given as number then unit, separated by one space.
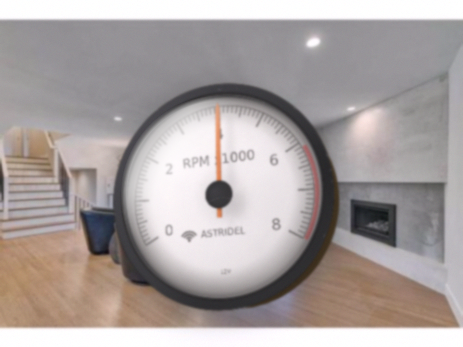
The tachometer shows 4000 rpm
